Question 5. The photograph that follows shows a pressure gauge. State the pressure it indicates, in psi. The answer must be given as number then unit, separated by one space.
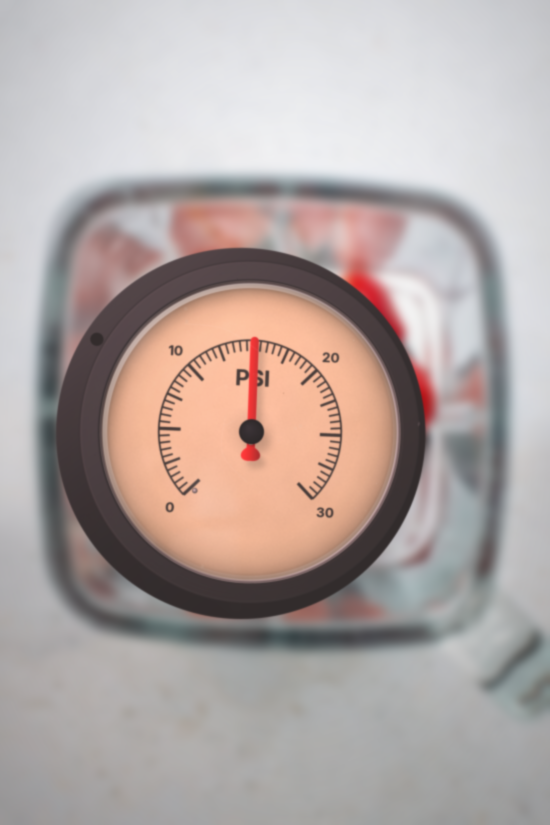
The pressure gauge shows 15 psi
